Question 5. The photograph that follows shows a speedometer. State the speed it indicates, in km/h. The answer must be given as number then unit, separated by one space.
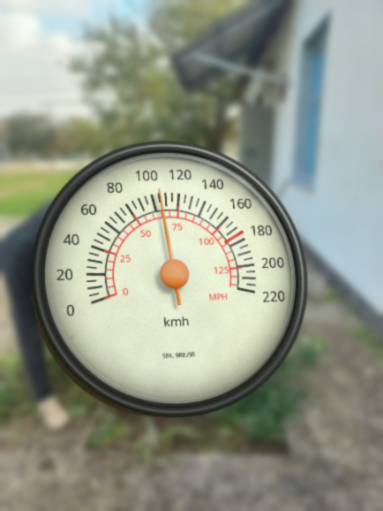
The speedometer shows 105 km/h
